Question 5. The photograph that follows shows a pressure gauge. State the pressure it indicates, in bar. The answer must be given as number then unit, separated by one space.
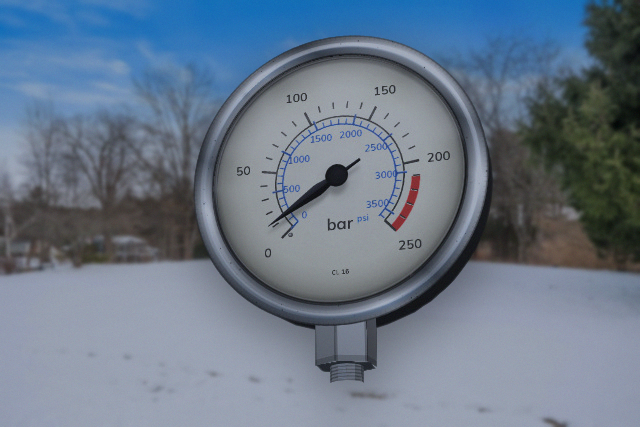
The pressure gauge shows 10 bar
